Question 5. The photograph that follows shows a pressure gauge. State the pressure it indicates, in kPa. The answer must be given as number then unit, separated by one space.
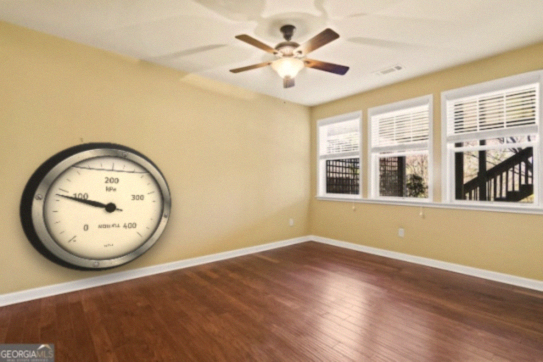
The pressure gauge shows 90 kPa
